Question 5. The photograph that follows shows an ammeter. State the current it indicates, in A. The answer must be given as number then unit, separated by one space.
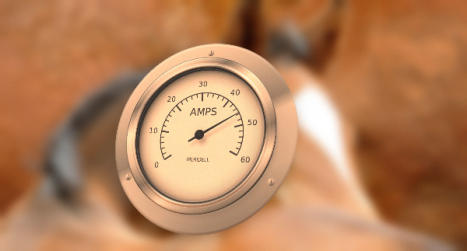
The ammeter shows 46 A
